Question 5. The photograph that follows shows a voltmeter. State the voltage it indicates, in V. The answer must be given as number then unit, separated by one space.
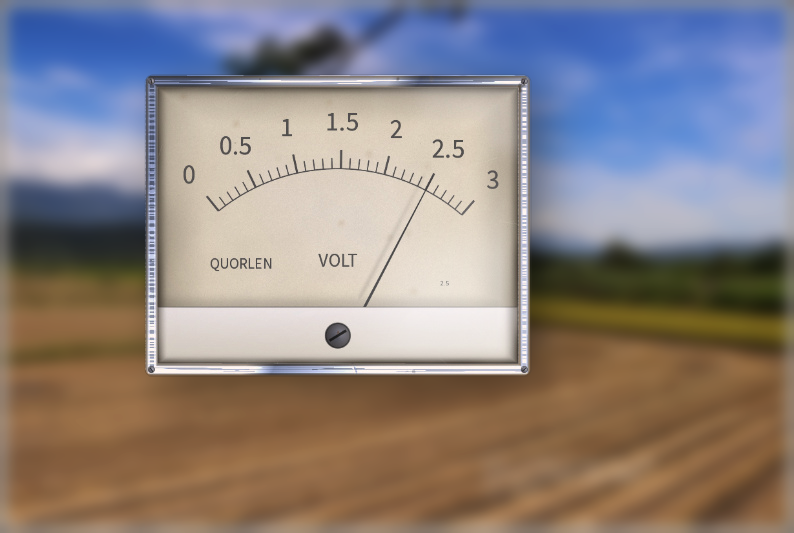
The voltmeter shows 2.5 V
